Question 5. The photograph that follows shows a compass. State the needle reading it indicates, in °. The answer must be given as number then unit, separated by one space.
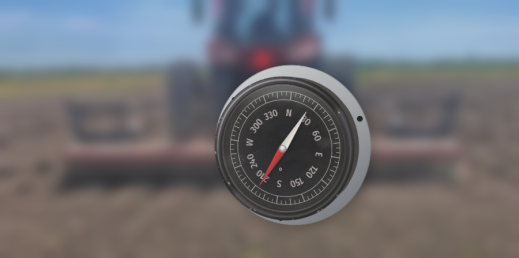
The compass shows 205 °
